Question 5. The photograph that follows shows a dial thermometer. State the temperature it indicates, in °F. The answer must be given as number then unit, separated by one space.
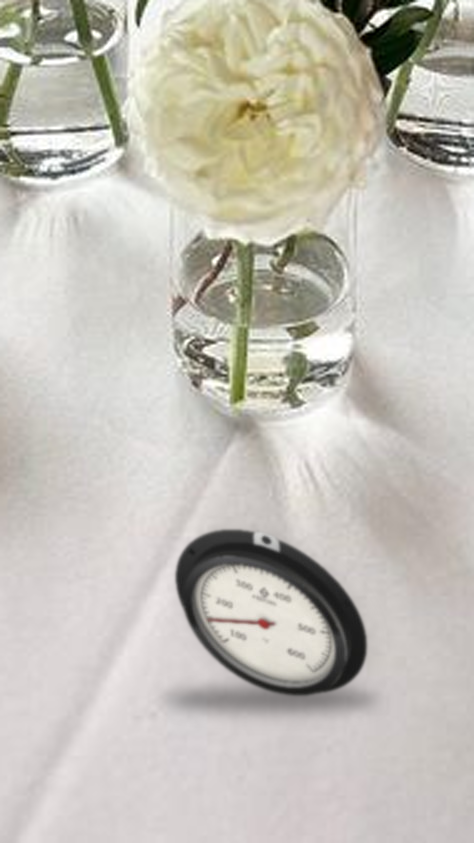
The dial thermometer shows 150 °F
